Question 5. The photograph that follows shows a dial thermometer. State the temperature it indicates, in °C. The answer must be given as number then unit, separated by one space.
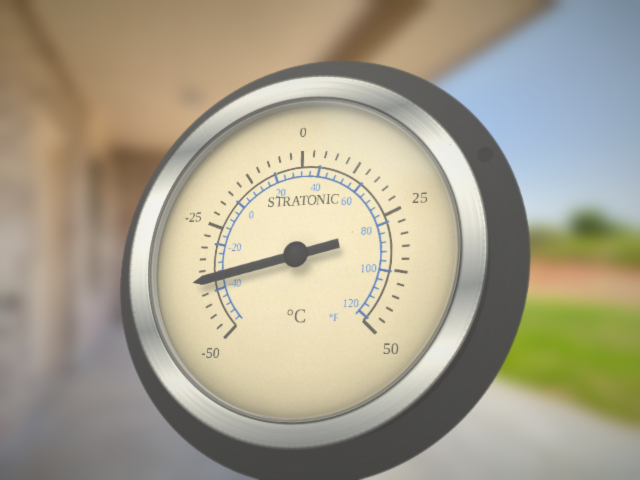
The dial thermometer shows -37.5 °C
